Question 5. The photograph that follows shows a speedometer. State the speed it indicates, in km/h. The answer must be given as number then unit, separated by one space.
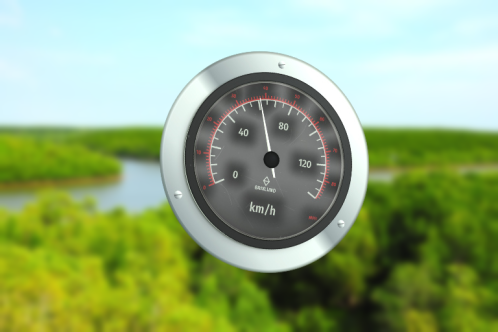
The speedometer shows 60 km/h
